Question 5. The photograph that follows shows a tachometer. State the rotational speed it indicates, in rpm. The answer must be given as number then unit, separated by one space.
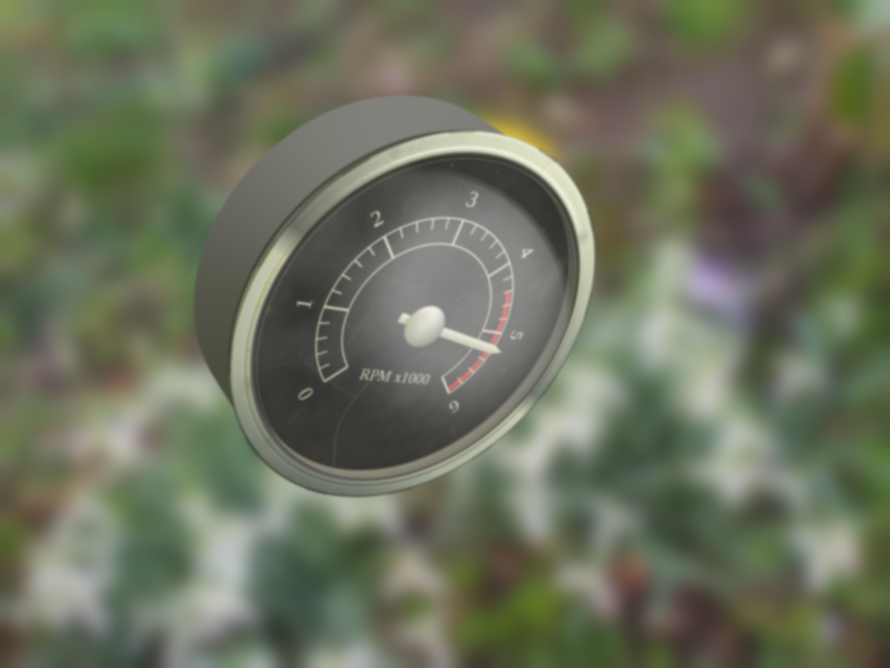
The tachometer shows 5200 rpm
